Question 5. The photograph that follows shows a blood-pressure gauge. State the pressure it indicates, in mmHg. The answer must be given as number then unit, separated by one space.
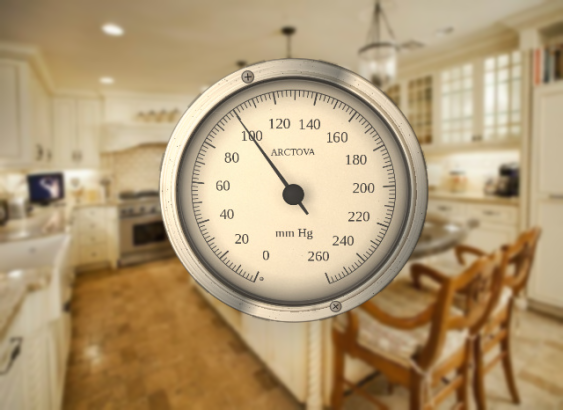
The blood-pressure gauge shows 100 mmHg
